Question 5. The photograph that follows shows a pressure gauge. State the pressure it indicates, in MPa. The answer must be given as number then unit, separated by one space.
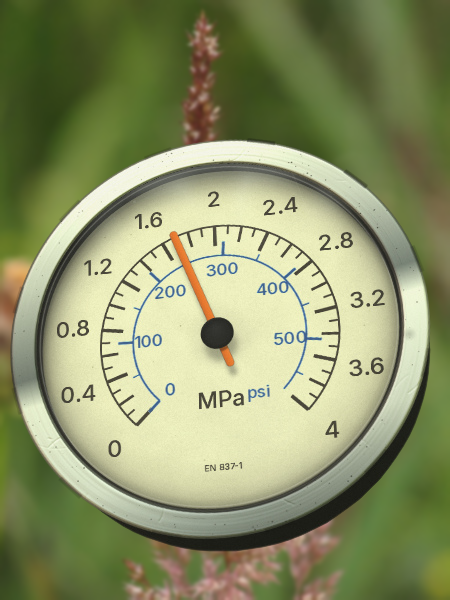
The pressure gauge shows 1.7 MPa
